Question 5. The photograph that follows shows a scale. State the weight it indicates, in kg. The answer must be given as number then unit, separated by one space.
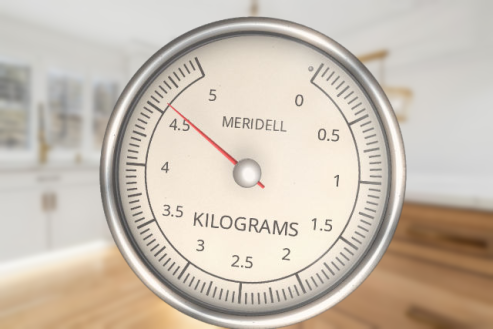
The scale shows 4.6 kg
